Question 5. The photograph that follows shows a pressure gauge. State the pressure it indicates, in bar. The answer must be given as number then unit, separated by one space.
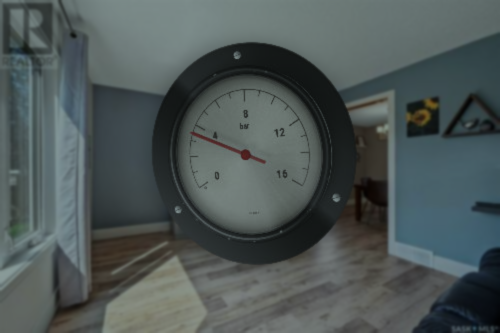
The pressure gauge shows 3.5 bar
